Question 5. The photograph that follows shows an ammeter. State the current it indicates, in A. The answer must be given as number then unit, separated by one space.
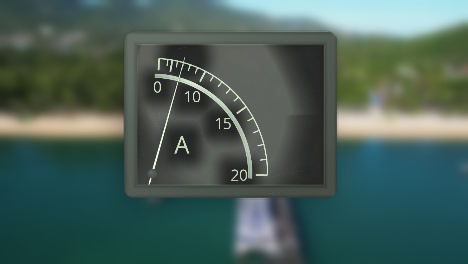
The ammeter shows 7 A
